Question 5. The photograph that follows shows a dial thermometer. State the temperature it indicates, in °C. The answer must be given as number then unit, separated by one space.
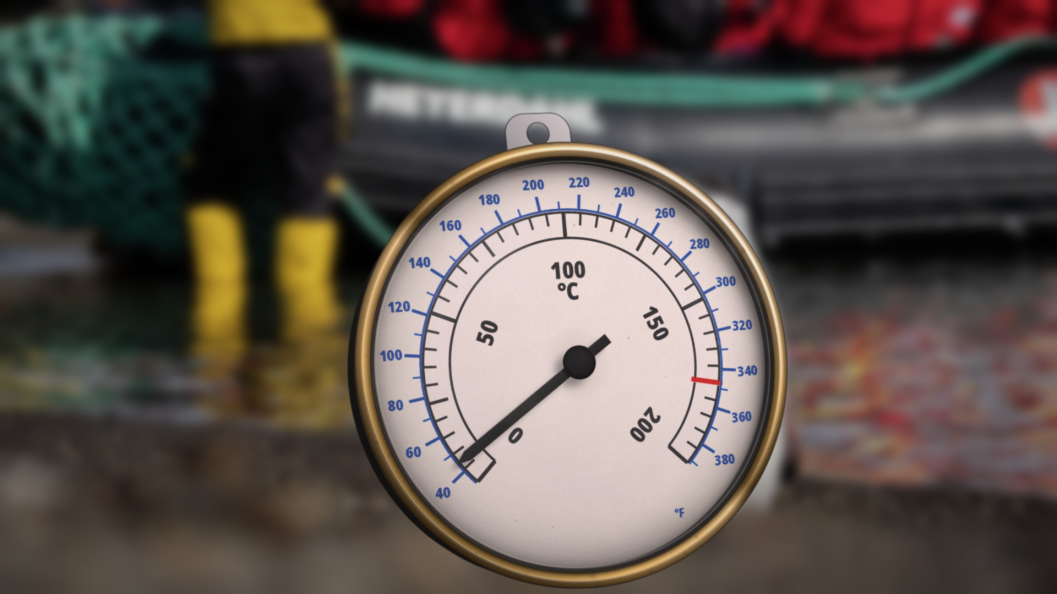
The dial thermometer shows 7.5 °C
